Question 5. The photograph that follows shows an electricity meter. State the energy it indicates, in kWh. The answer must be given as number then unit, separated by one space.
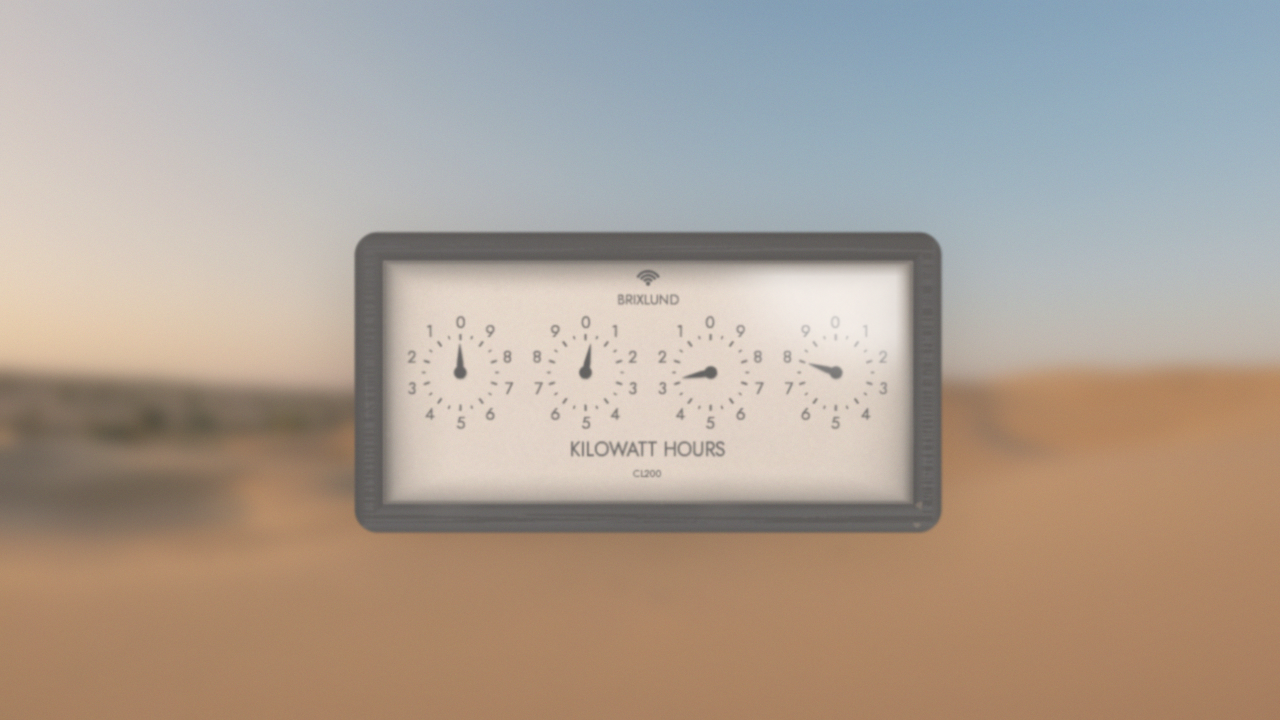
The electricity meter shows 28 kWh
